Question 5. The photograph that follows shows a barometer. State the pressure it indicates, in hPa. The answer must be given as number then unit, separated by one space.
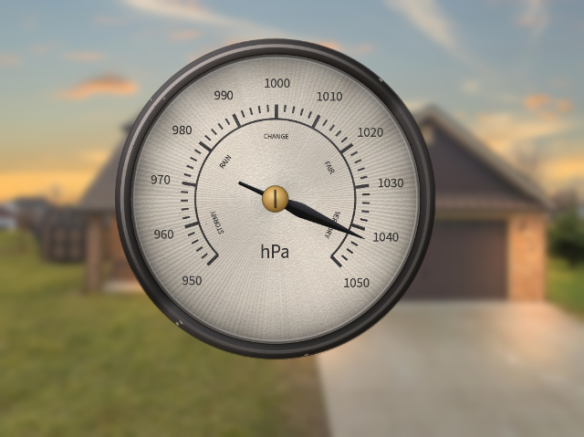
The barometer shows 1042 hPa
